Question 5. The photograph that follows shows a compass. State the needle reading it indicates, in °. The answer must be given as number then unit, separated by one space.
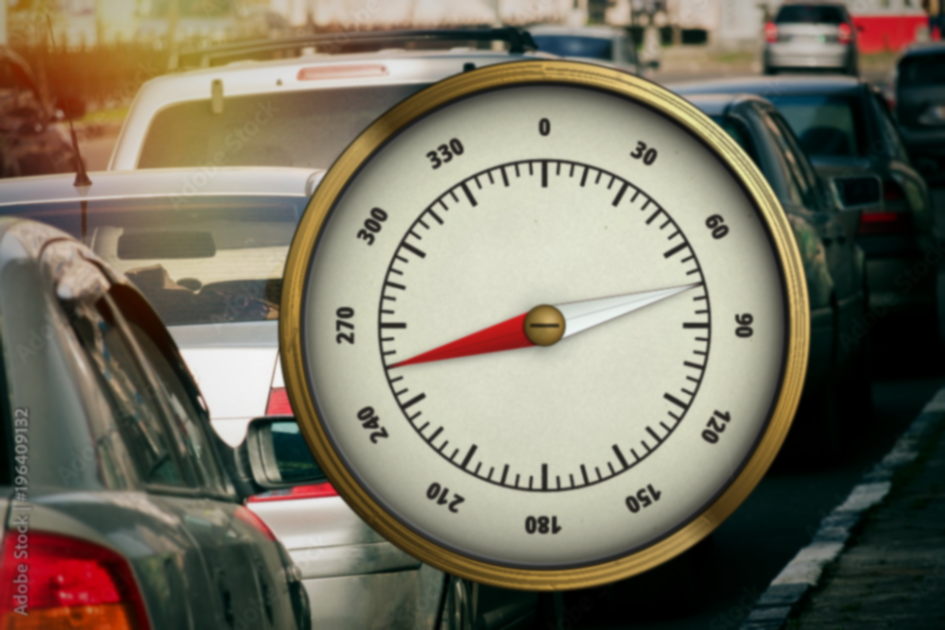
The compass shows 255 °
